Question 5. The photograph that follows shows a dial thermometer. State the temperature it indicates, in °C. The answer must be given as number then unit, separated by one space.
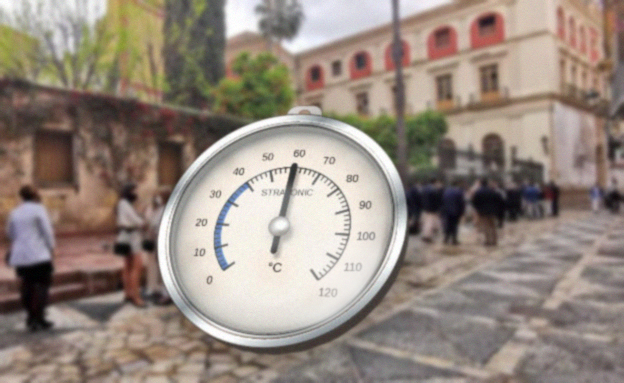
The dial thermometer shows 60 °C
